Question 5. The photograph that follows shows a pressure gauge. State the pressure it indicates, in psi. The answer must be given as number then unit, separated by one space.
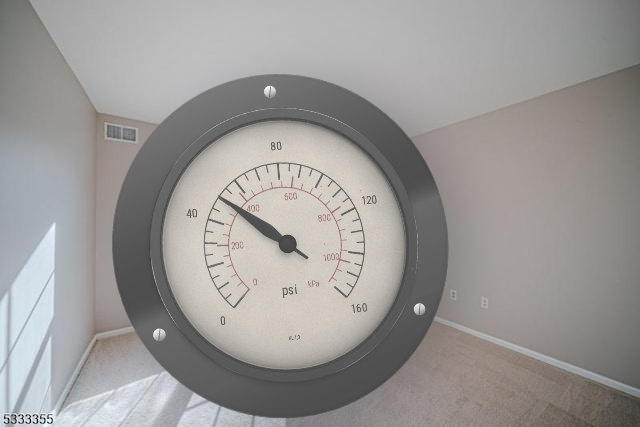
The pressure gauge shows 50 psi
